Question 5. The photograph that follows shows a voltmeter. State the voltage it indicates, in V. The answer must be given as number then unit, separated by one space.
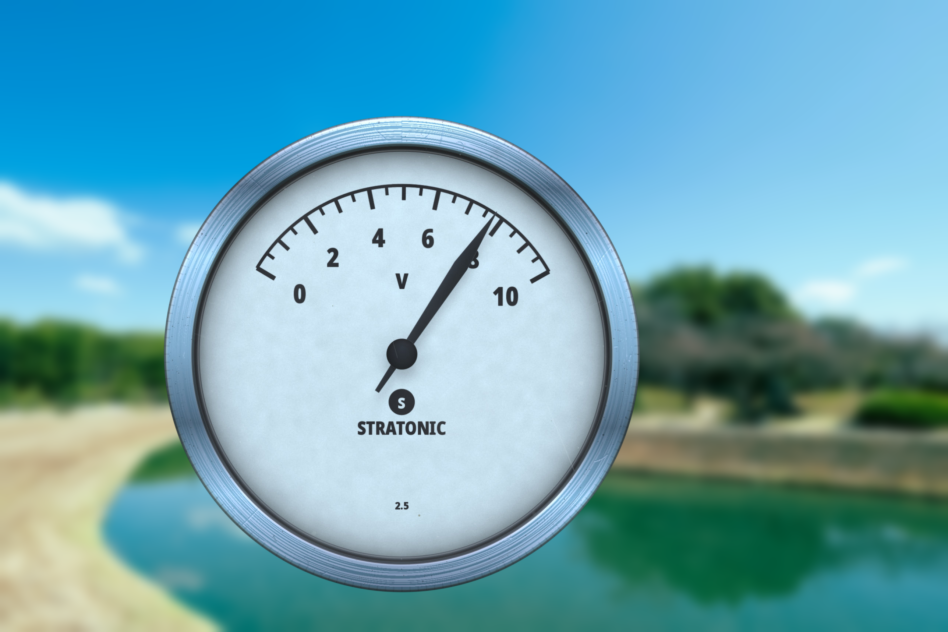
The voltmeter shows 7.75 V
